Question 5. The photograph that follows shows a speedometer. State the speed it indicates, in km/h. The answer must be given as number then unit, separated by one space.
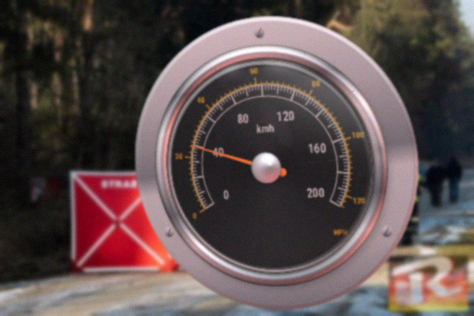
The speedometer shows 40 km/h
